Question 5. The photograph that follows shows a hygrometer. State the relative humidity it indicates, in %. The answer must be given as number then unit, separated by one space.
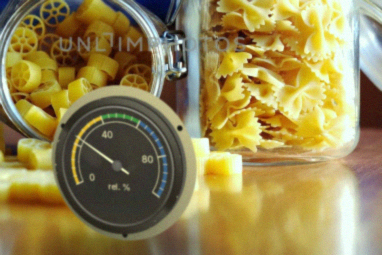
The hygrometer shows 24 %
